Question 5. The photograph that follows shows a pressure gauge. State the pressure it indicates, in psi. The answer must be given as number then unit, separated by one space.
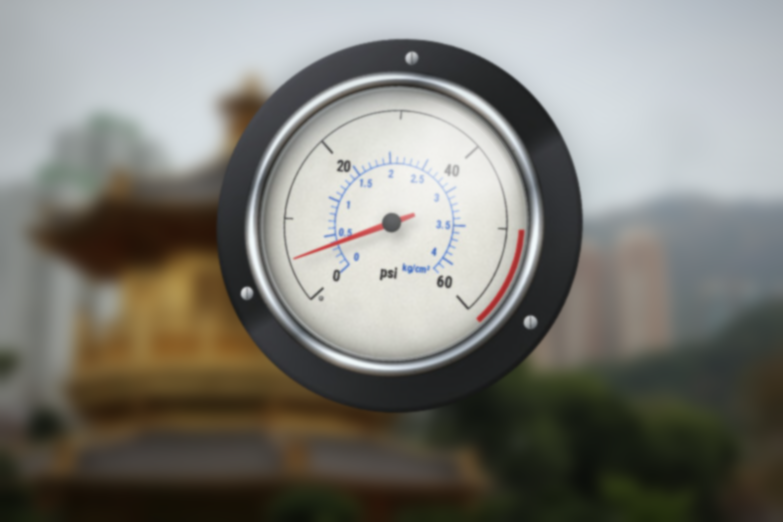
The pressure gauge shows 5 psi
